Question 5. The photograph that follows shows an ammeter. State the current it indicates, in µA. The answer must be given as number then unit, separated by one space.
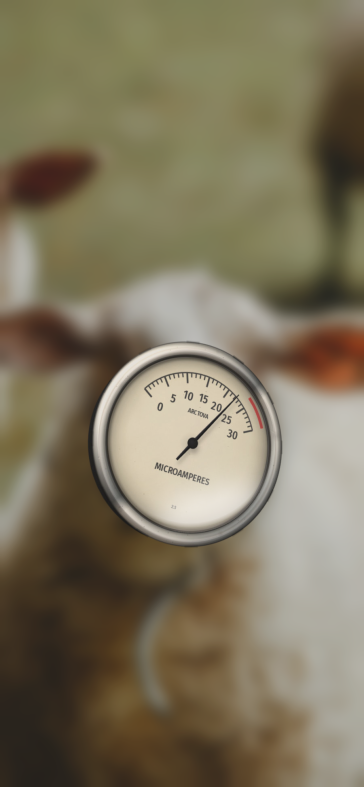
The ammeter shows 22 µA
